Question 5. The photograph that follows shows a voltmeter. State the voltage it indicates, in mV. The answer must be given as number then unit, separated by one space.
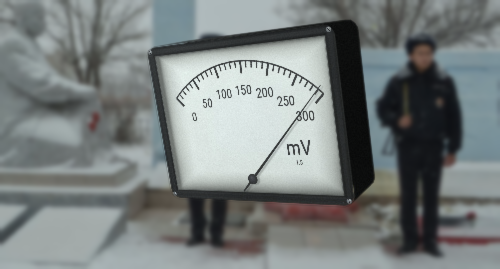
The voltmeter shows 290 mV
